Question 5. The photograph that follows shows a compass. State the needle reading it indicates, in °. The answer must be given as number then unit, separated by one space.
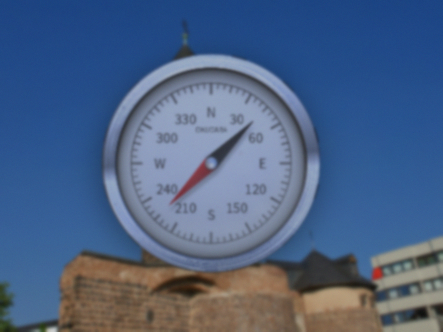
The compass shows 225 °
